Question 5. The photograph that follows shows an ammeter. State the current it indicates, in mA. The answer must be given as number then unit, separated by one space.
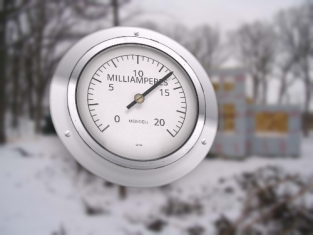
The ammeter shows 13.5 mA
